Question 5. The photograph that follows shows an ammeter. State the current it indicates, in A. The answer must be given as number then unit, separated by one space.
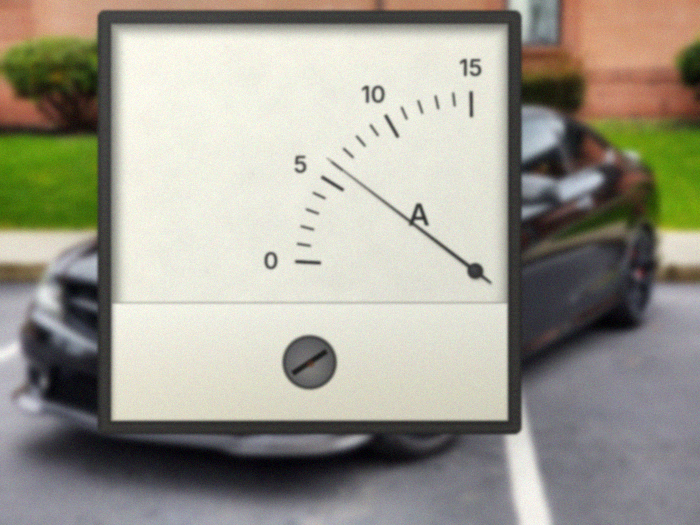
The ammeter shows 6 A
